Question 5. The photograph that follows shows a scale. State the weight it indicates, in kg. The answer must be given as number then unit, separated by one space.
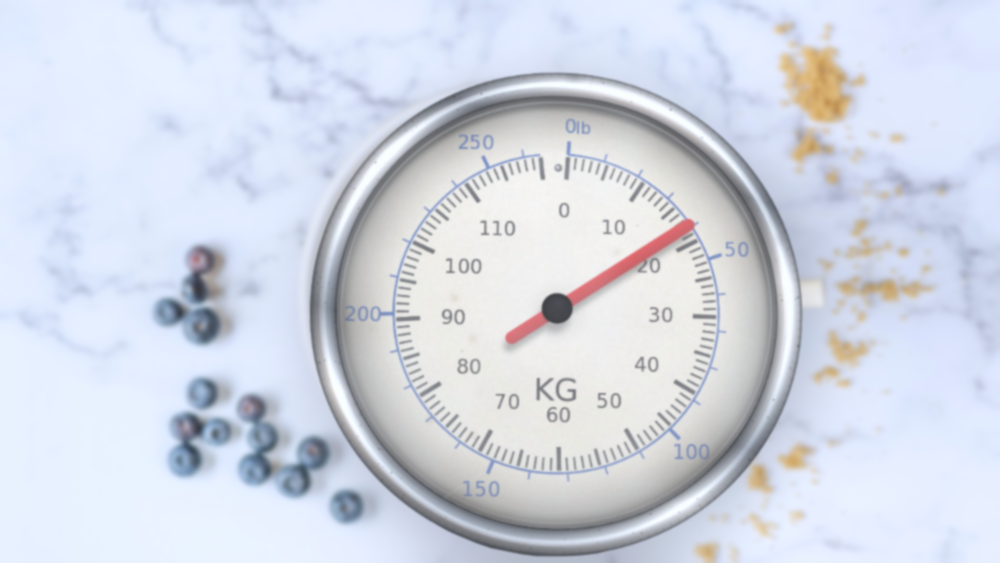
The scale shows 18 kg
